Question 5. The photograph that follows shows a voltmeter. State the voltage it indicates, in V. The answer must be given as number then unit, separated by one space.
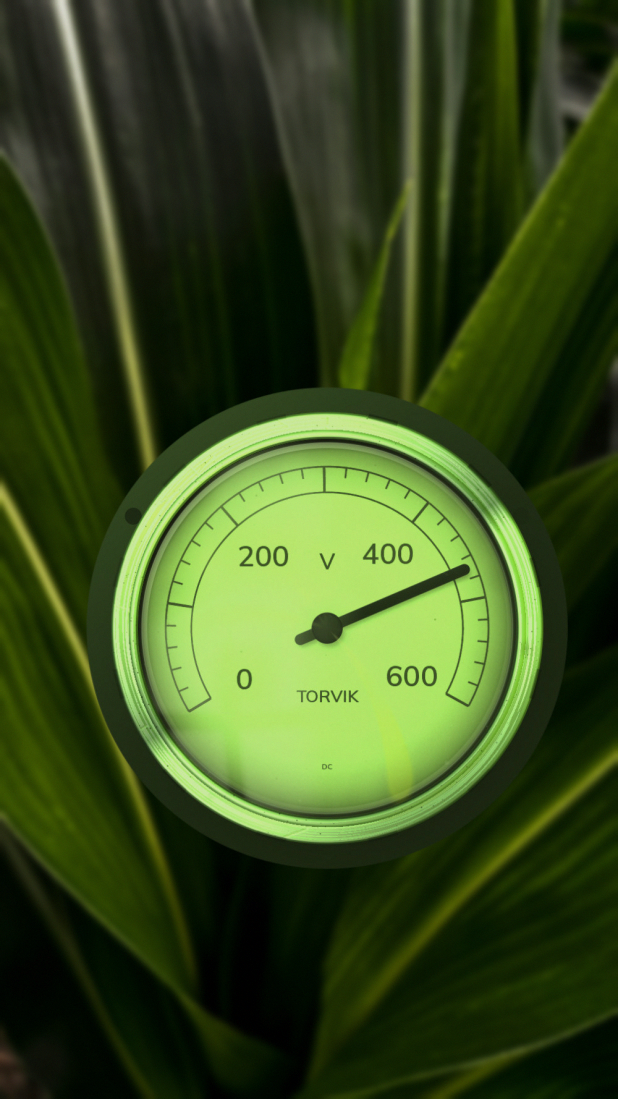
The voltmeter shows 470 V
